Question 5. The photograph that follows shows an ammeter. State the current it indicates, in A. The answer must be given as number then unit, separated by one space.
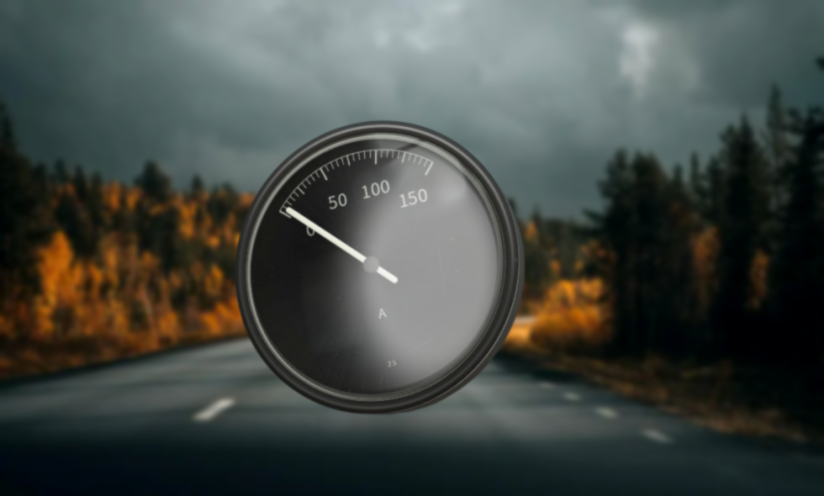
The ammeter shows 5 A
